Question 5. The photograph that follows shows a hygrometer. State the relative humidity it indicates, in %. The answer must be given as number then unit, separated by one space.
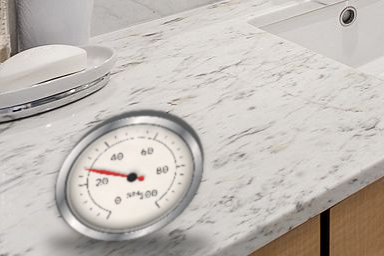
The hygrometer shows 28 %
